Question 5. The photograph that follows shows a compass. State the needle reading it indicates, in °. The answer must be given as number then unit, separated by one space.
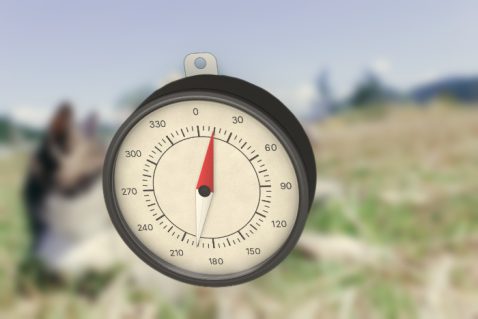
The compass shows 15 °
